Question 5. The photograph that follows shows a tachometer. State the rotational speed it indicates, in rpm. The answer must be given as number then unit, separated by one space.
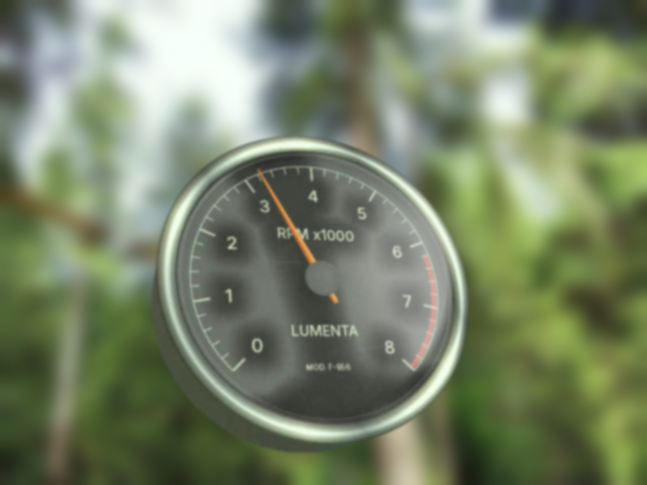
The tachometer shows 3200 rpm
